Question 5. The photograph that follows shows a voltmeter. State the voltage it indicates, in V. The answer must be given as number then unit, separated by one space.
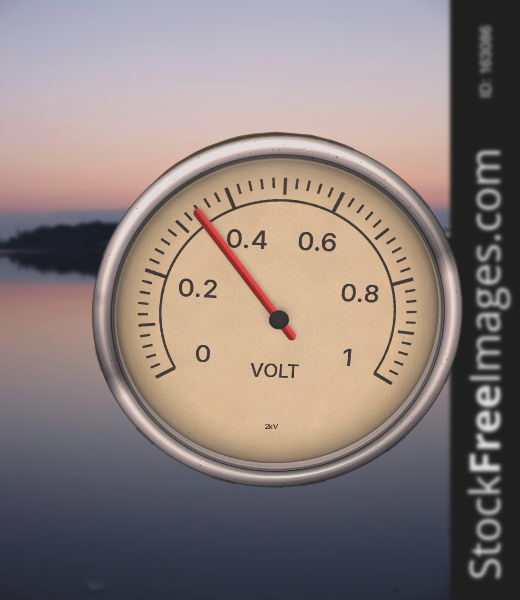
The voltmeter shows 0.34 V
